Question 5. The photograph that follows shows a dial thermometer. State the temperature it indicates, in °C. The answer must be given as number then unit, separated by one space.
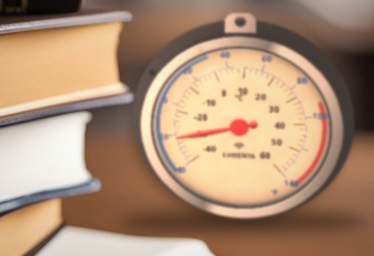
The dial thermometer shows -30 °C
